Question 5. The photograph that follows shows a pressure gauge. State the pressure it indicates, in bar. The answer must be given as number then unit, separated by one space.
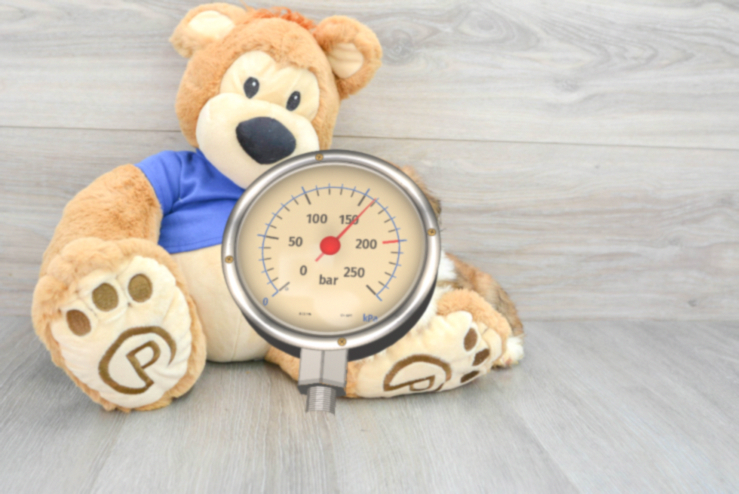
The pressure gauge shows 160 bar
